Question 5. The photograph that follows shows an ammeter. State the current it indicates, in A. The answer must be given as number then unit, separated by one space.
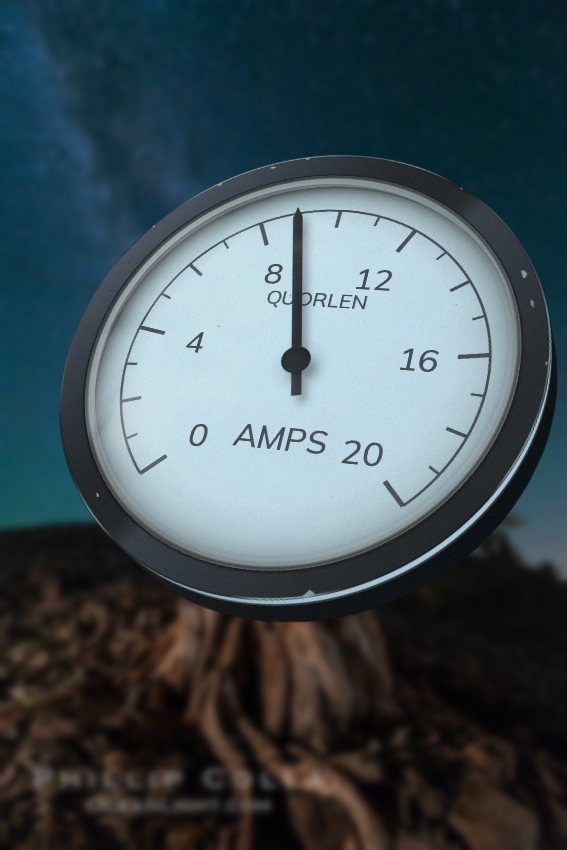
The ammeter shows 9 A
